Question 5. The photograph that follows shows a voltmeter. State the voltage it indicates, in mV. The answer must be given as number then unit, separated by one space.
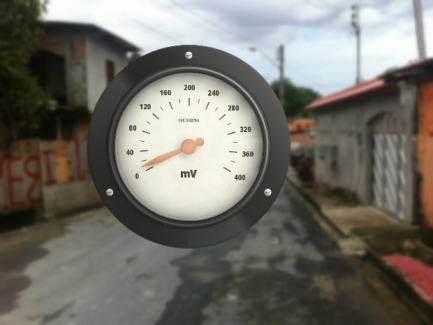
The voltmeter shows 10 mV
